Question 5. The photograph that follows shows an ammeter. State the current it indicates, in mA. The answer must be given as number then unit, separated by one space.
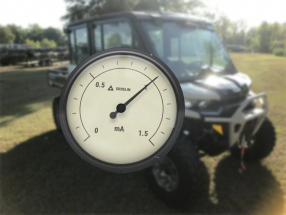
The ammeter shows 1 mA
